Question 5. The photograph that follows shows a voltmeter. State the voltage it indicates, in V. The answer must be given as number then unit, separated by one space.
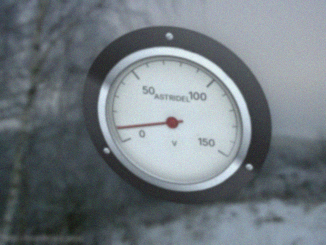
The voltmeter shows 10 V
